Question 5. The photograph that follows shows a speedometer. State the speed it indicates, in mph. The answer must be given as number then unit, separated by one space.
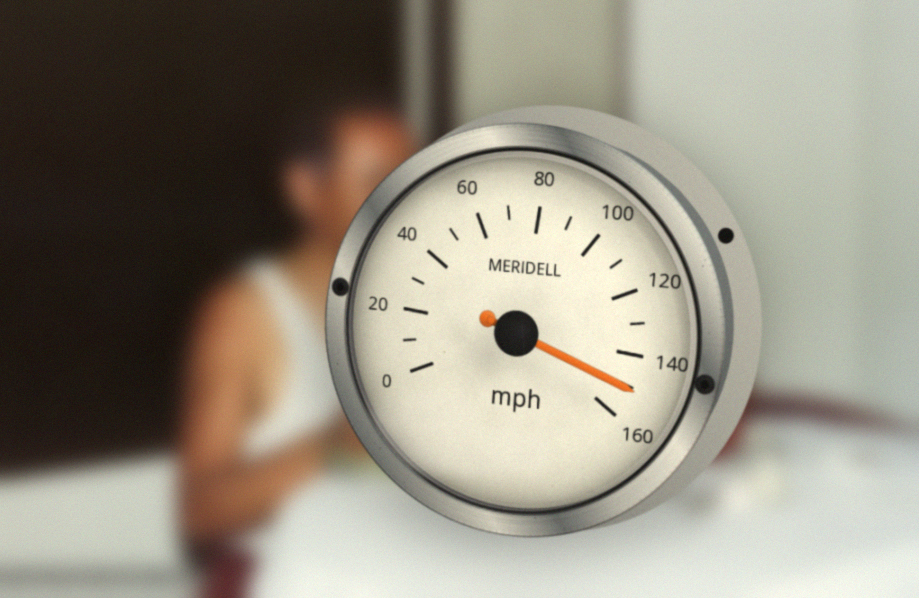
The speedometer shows 150 mph
